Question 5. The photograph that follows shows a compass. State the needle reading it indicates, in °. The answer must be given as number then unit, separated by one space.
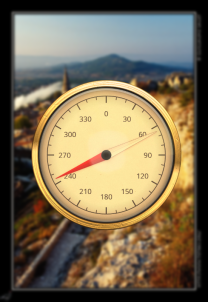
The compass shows 245 °
